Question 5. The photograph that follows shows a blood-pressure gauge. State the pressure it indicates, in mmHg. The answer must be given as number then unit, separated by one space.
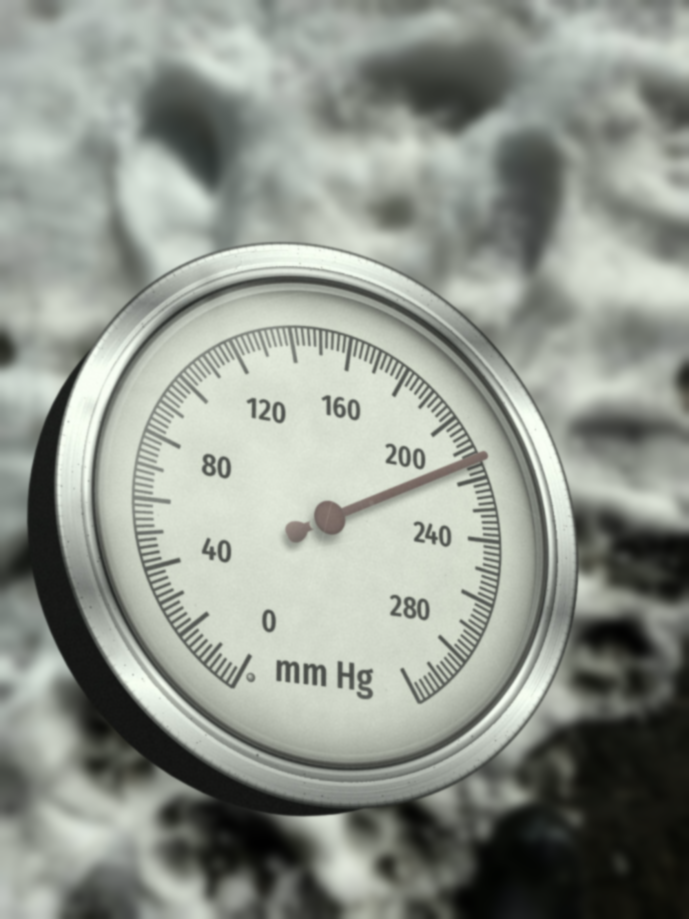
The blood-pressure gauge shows 214 mmHg
